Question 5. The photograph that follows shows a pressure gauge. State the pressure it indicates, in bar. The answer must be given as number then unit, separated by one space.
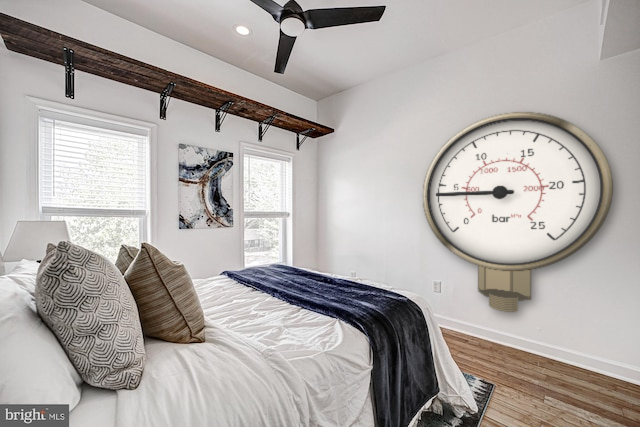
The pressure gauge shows 4 bar
